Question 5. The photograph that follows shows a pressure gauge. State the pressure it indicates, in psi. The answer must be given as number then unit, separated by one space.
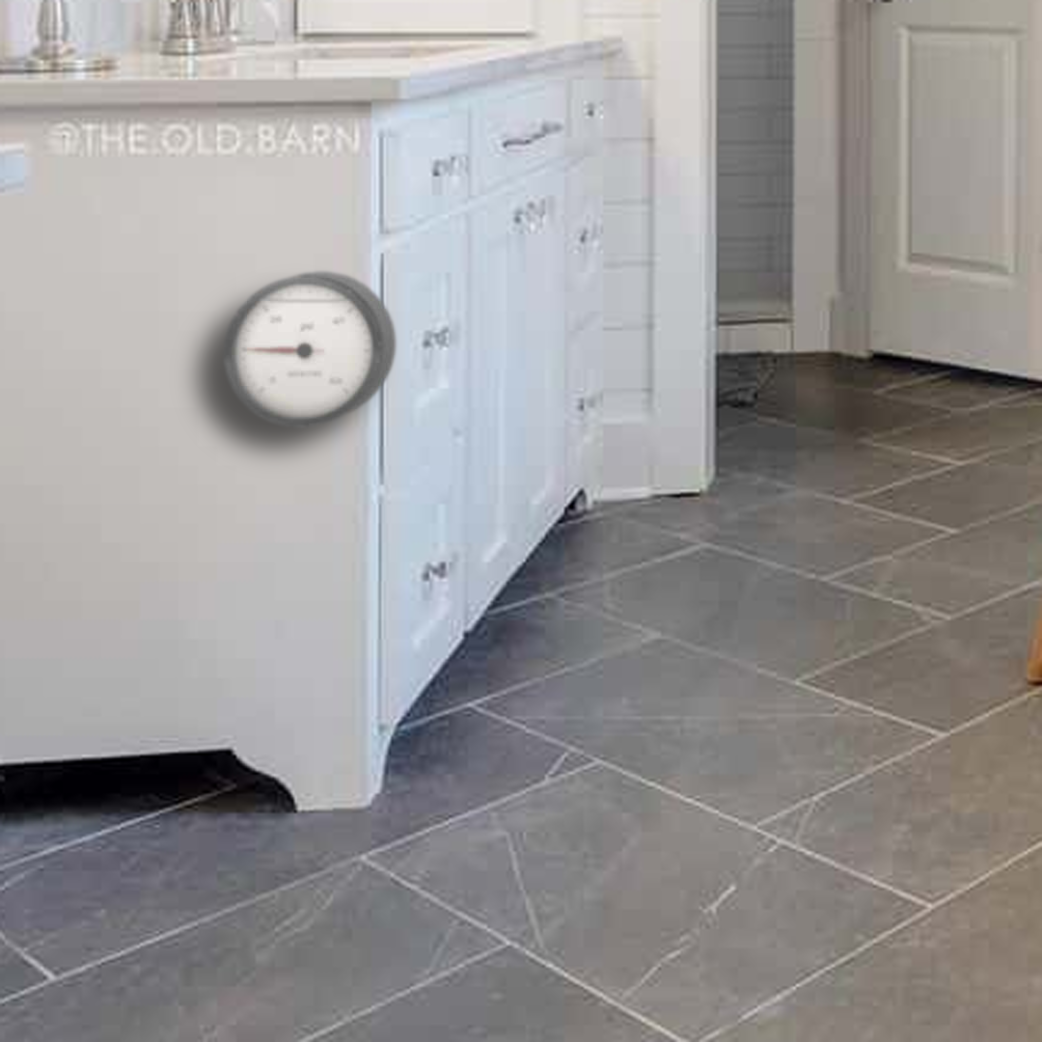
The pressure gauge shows 10 psi
